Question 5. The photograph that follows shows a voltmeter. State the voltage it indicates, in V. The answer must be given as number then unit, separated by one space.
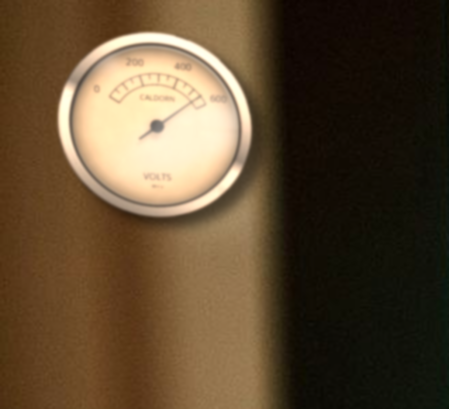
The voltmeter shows 550 V
